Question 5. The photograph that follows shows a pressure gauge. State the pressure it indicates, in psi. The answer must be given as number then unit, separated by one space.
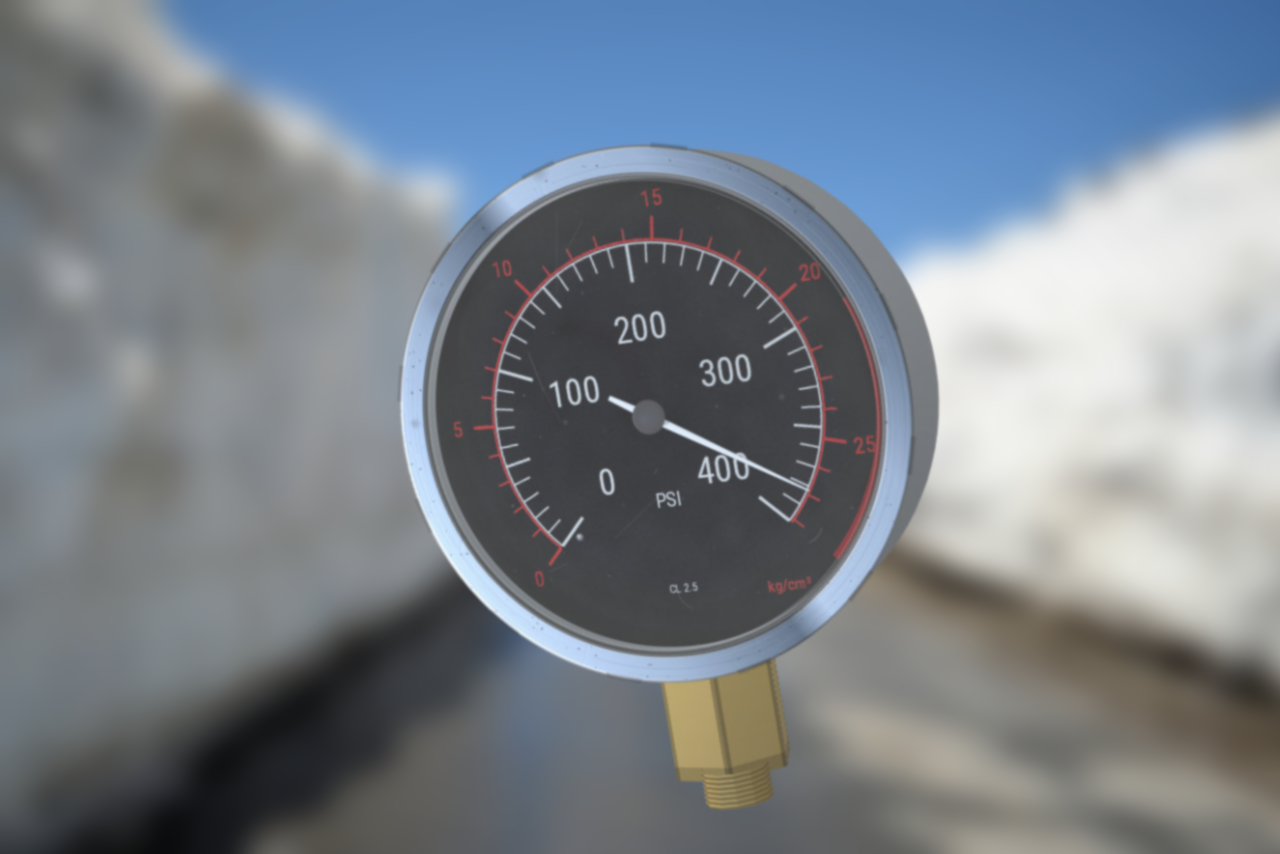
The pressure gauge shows 380 psi
